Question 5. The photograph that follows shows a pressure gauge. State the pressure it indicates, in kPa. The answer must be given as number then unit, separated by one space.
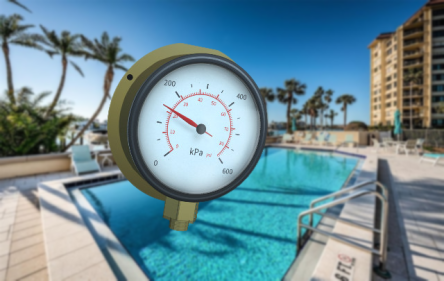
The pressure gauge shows 150 kPa
